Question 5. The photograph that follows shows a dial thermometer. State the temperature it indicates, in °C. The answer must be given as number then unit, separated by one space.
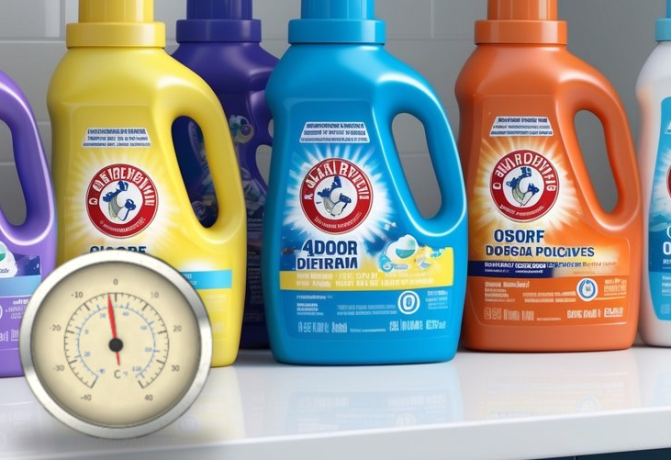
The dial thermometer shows -2 °C
